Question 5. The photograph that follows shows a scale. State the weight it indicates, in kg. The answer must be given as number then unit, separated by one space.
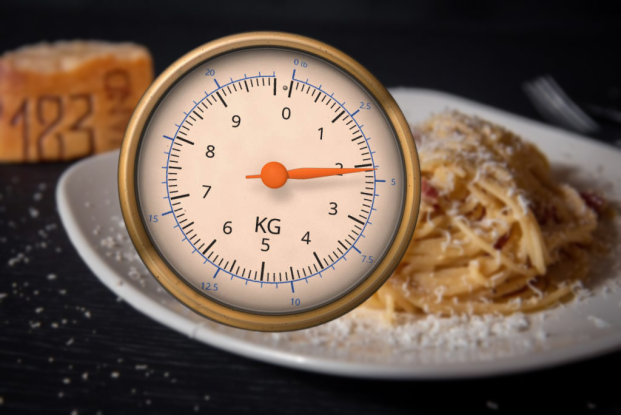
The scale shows 2.1 kg
